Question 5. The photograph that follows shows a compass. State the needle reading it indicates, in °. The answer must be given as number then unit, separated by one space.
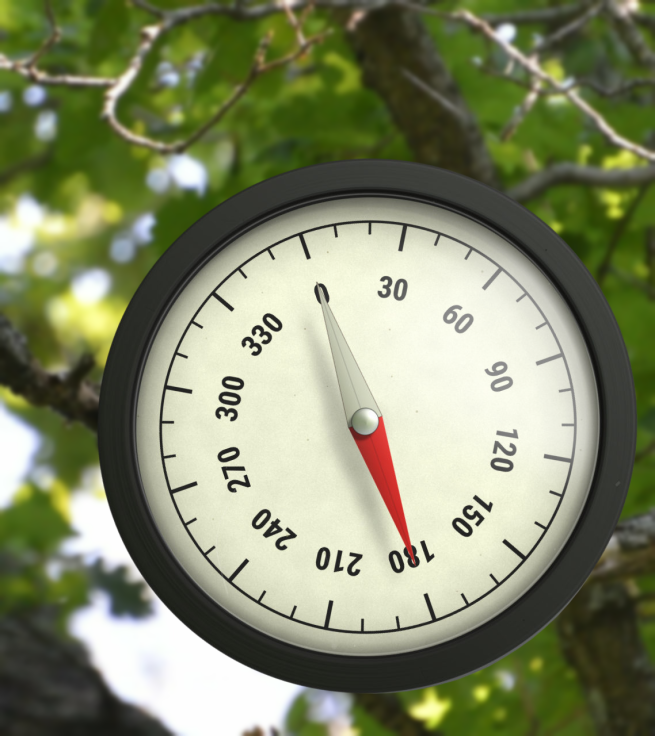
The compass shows 180 °
